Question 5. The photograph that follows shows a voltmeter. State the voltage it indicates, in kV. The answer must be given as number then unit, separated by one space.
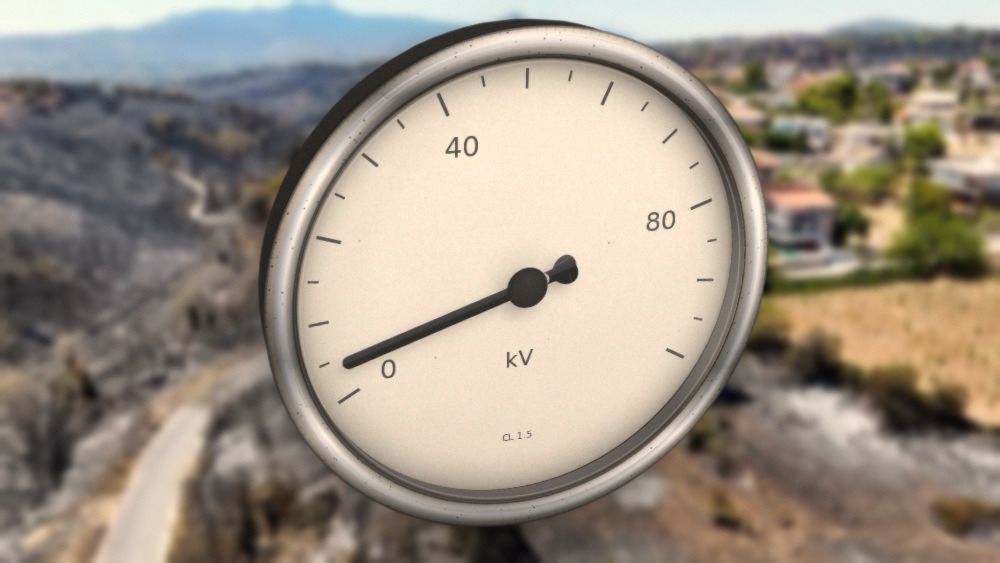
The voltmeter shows 5 kV
